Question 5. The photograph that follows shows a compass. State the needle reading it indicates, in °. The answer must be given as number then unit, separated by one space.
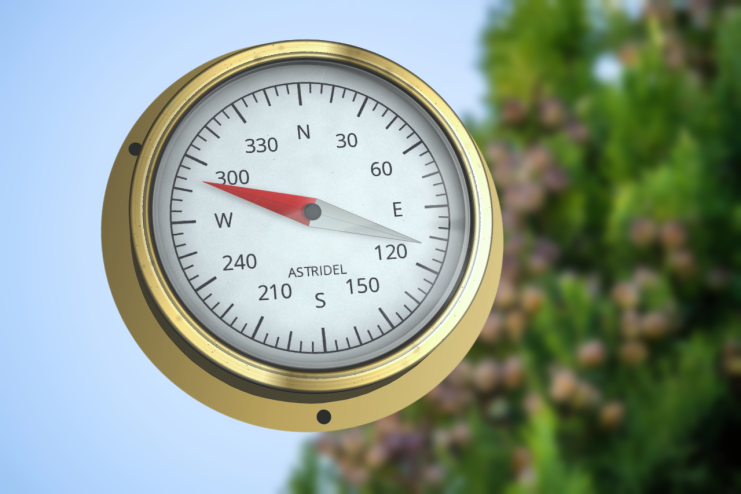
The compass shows 290 °
